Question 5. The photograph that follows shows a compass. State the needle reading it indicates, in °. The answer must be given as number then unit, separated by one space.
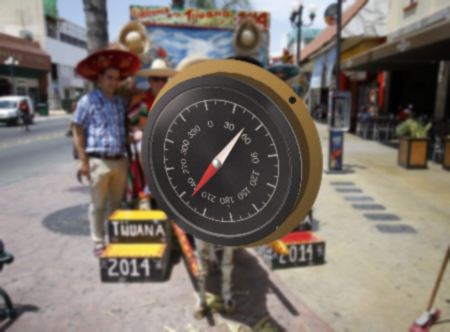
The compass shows 230 °
